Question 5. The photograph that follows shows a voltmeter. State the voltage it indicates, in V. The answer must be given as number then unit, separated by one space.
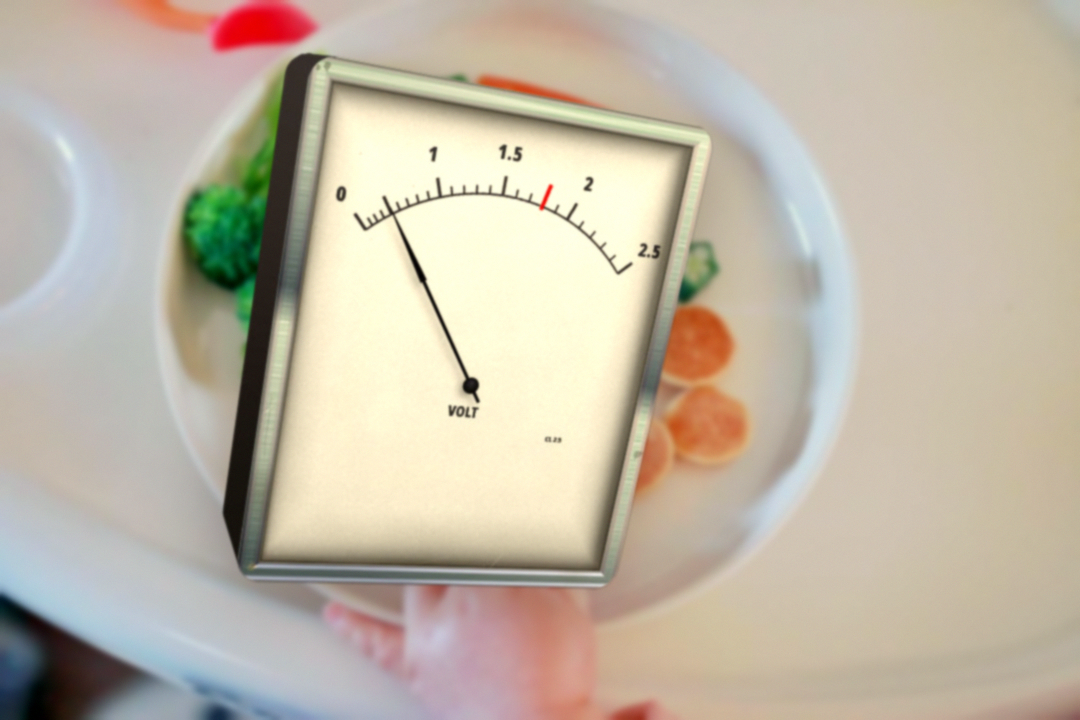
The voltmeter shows 0.5 V
